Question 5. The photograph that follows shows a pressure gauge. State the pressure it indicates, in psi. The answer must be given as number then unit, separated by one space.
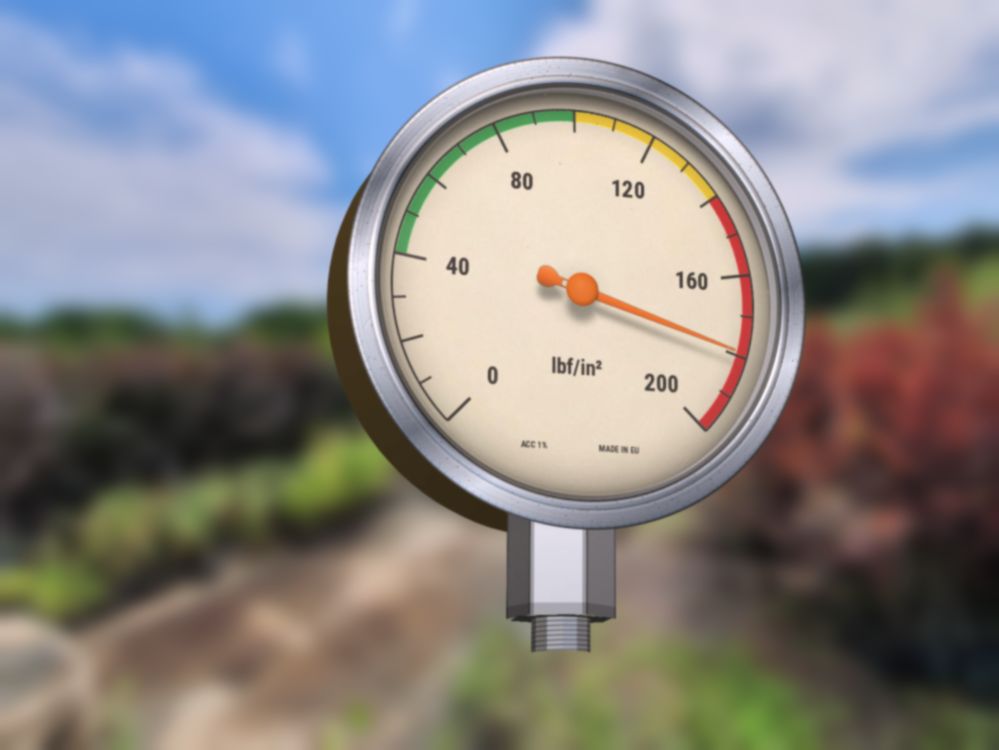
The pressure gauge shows 180 psi
